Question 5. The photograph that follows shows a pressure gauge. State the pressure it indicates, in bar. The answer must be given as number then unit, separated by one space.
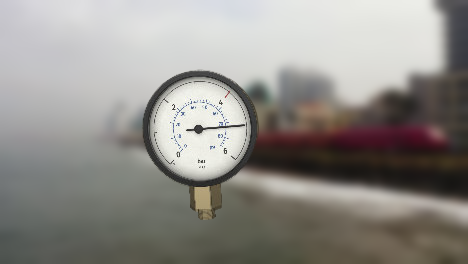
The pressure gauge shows 5 bar
